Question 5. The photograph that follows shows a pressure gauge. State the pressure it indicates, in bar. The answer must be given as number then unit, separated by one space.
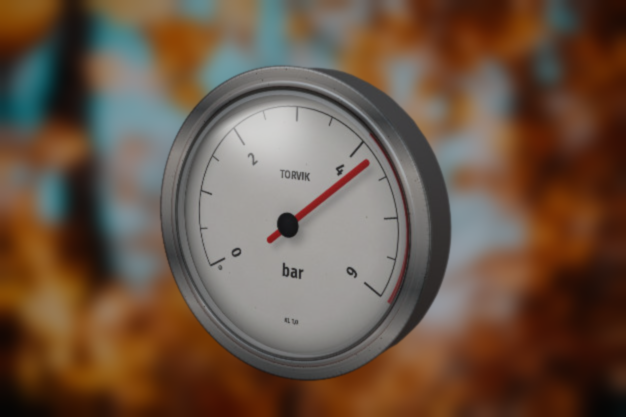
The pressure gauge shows 4.25 bar
